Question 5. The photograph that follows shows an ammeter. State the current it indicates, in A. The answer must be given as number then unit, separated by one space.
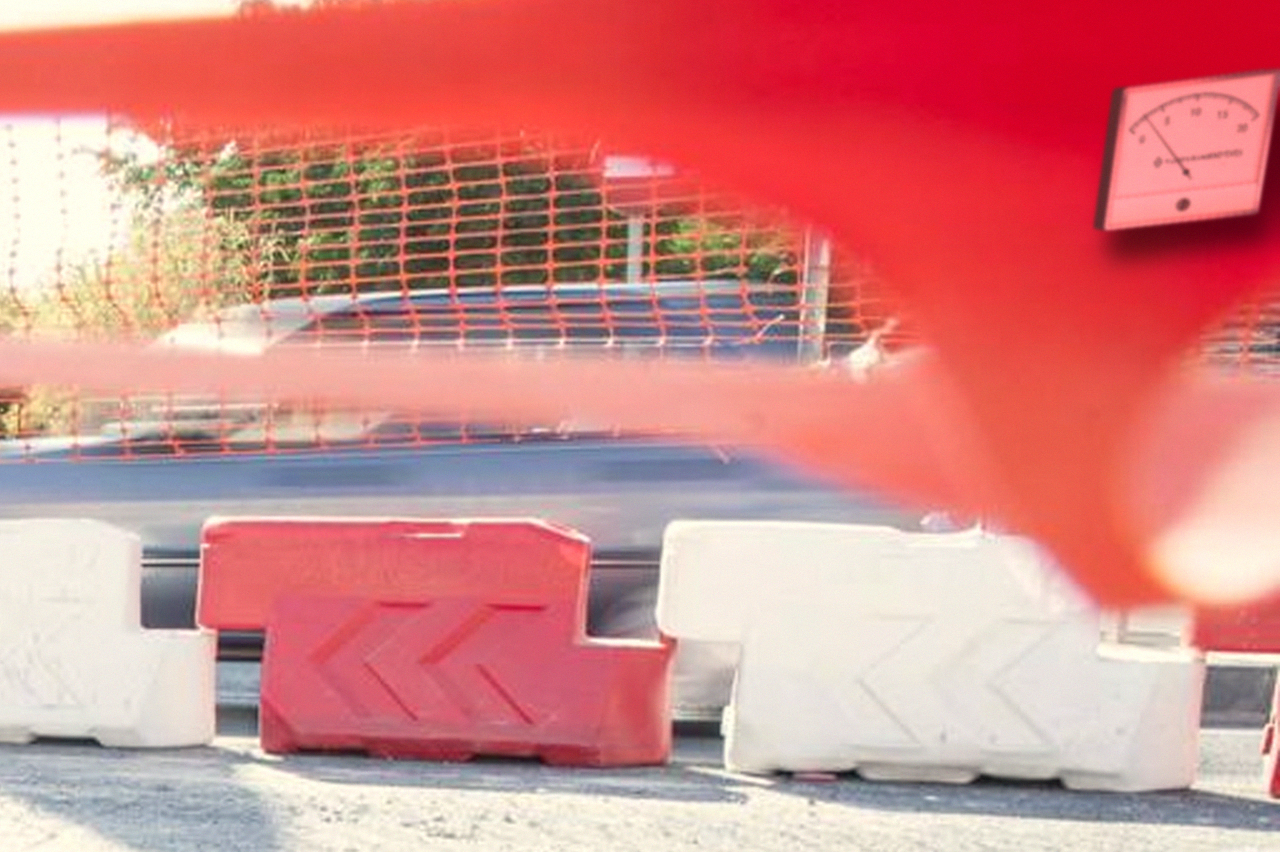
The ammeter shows 2.5 A
